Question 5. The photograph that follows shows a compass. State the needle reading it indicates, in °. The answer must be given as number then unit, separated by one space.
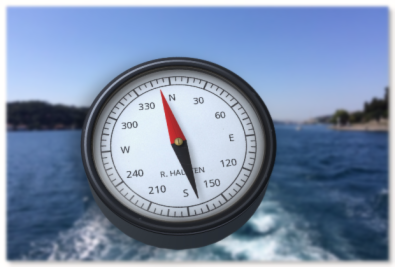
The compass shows 350 °
